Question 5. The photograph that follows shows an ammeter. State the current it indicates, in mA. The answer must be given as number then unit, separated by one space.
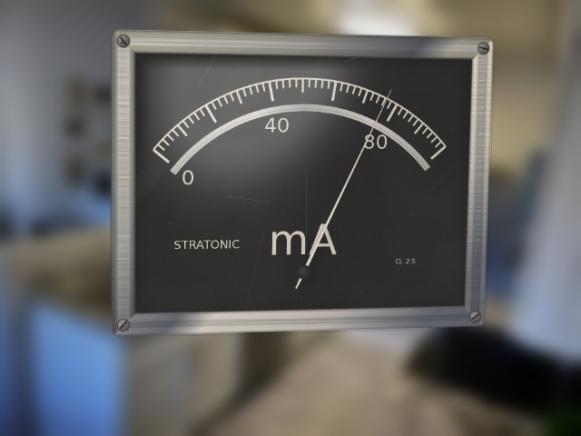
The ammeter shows 76 mA
